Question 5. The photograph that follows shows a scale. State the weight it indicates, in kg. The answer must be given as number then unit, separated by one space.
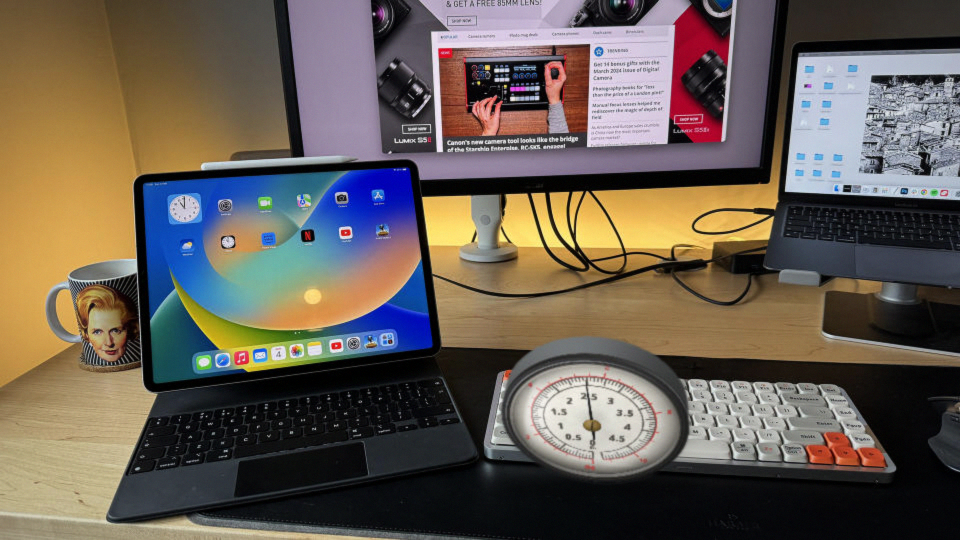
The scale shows 2.5 kg
